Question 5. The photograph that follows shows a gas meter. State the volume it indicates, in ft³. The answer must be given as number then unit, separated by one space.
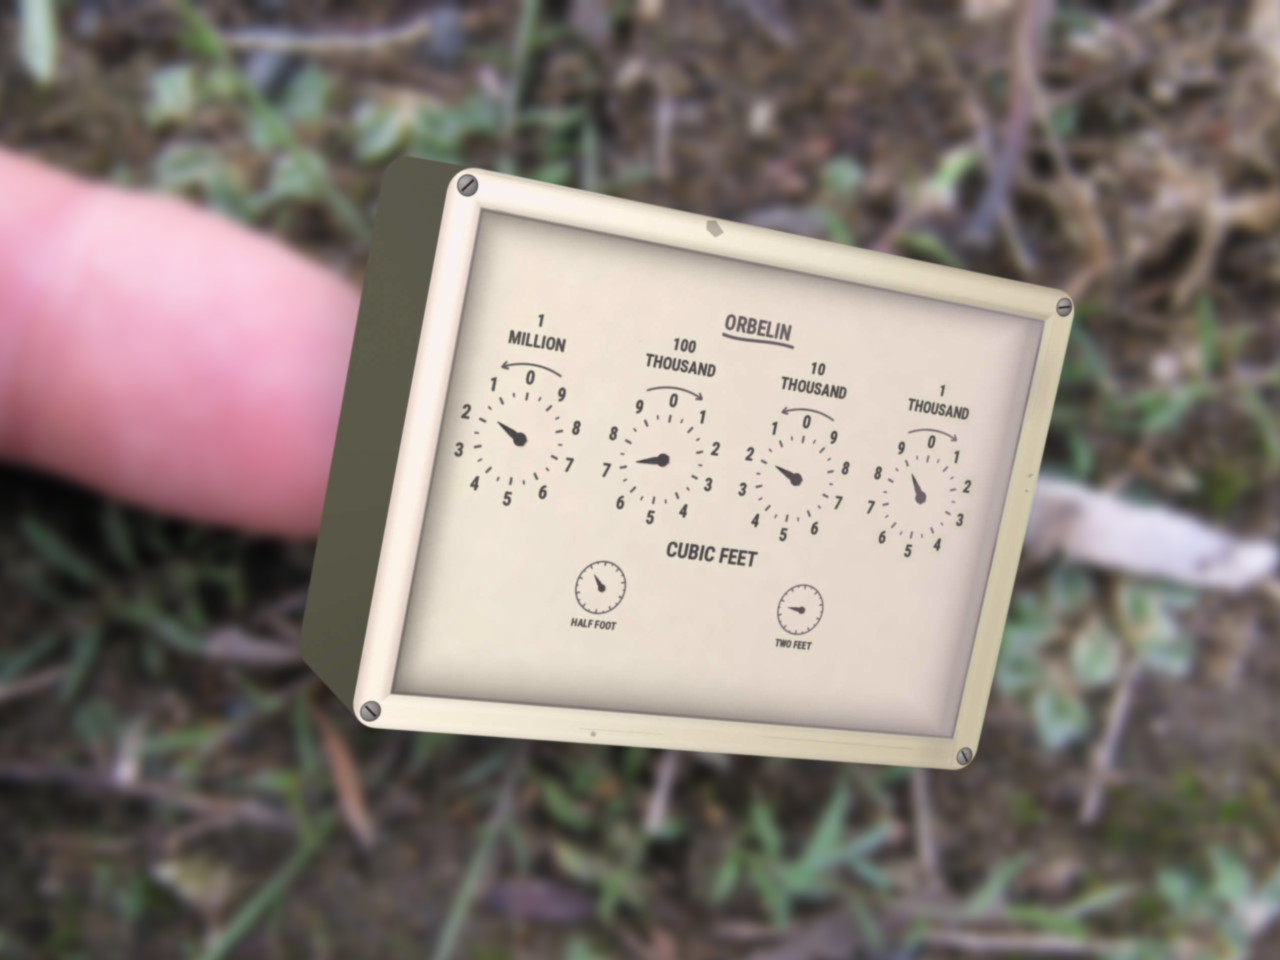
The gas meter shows 171900 ft³
